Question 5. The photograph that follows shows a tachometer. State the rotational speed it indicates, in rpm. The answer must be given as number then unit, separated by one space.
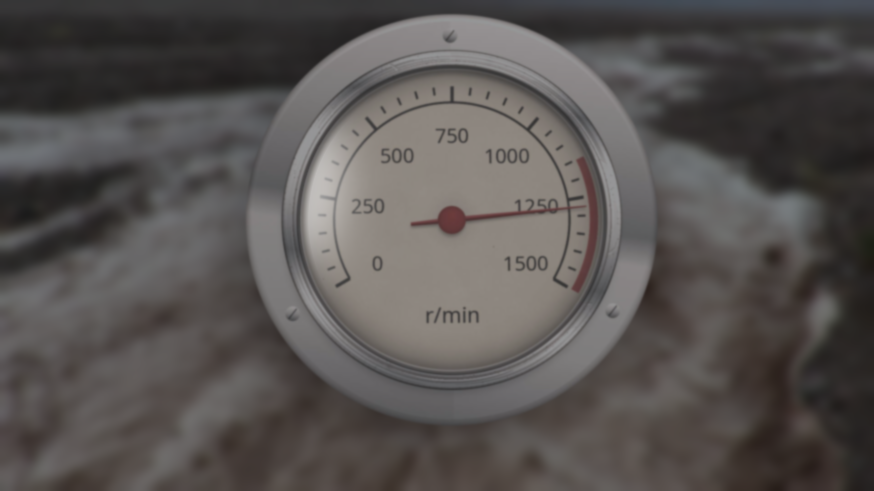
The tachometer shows 1275 rpm
